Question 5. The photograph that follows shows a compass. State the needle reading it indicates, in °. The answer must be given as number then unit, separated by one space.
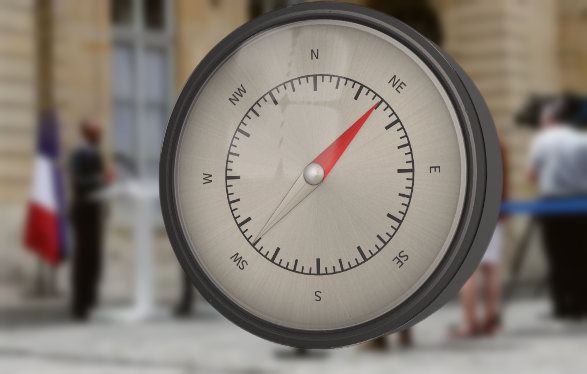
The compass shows 45 °
